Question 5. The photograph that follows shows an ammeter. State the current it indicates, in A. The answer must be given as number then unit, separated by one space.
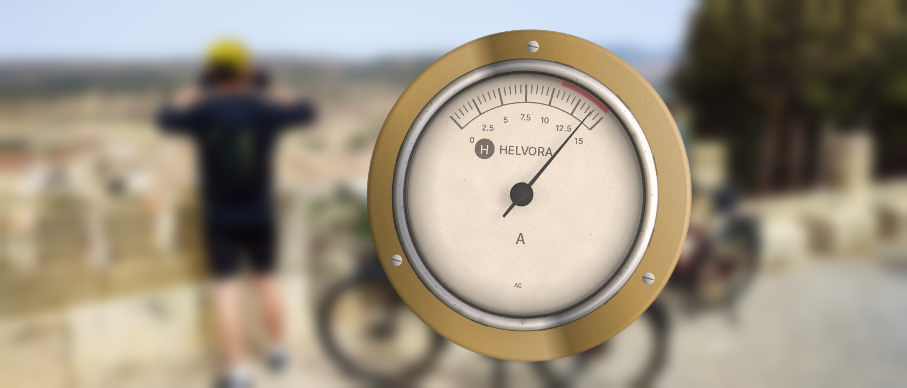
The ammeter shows 14 A
